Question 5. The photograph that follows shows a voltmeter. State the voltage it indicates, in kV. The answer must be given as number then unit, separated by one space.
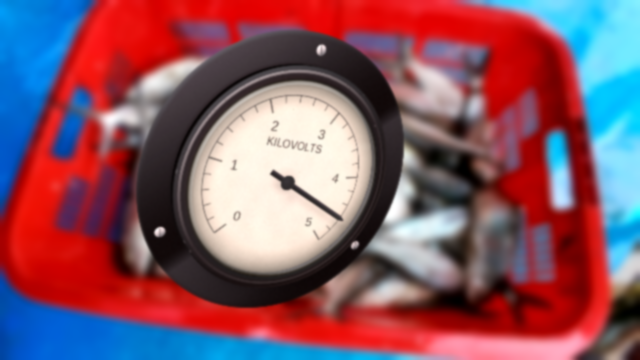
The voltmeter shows 4.6 kV
